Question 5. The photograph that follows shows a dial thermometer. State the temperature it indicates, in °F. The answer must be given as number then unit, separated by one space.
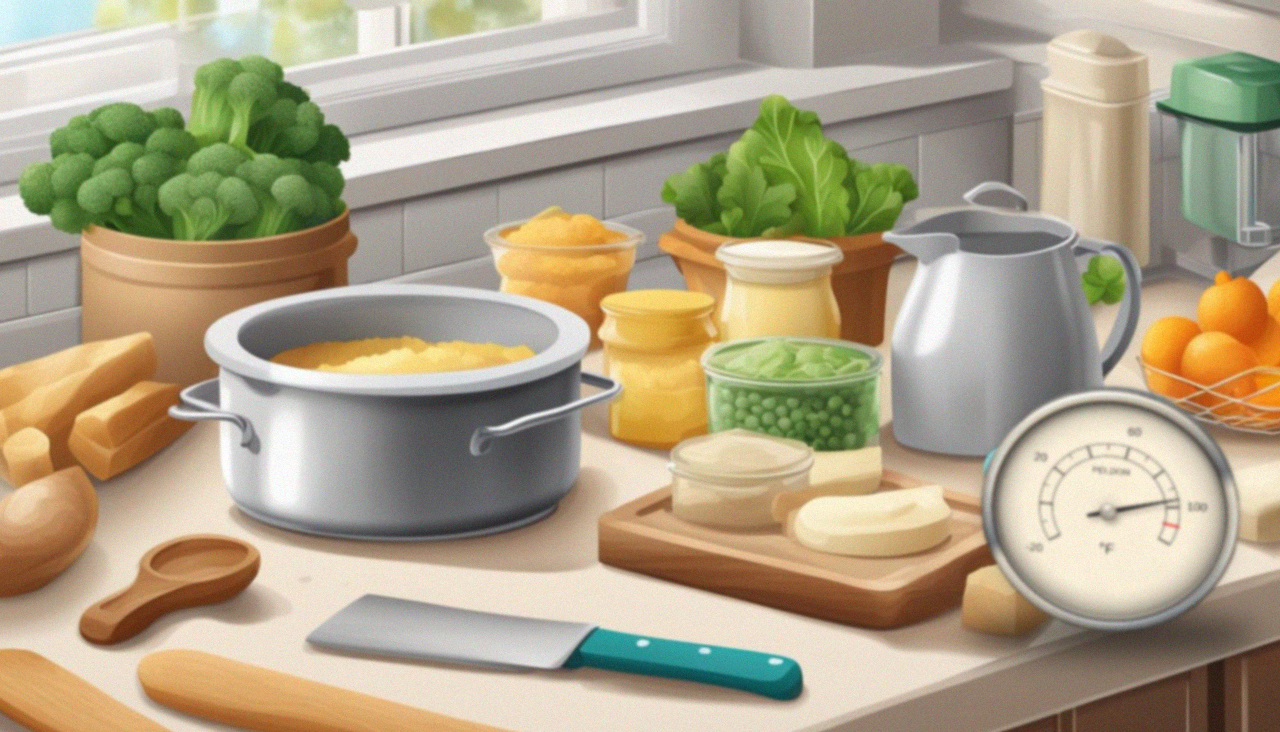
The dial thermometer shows 95 °F
